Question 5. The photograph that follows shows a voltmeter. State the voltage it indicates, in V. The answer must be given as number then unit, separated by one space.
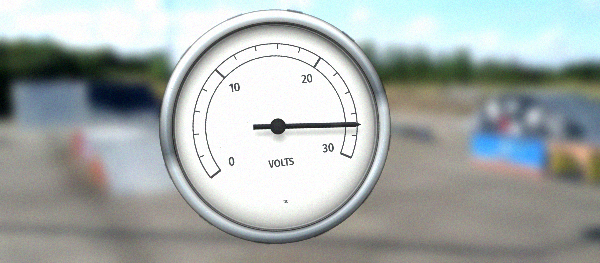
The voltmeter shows 27 V
